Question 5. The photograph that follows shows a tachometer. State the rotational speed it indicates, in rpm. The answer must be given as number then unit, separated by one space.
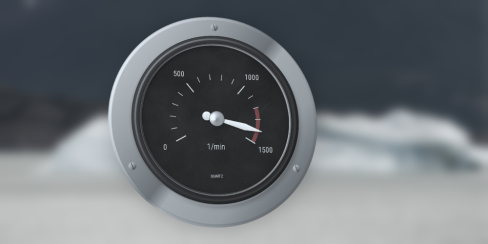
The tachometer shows 1400 rpm
